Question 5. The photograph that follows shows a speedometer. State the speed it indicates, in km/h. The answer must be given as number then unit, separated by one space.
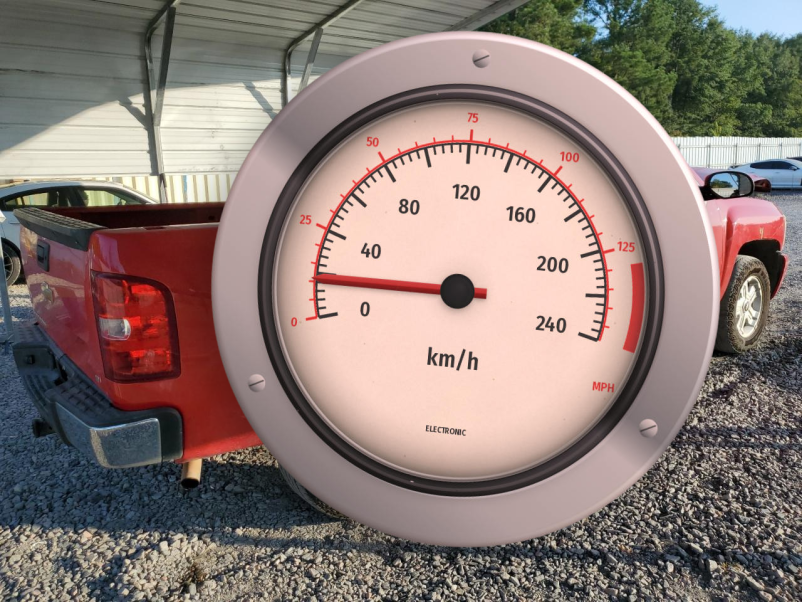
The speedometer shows 18 km/h
